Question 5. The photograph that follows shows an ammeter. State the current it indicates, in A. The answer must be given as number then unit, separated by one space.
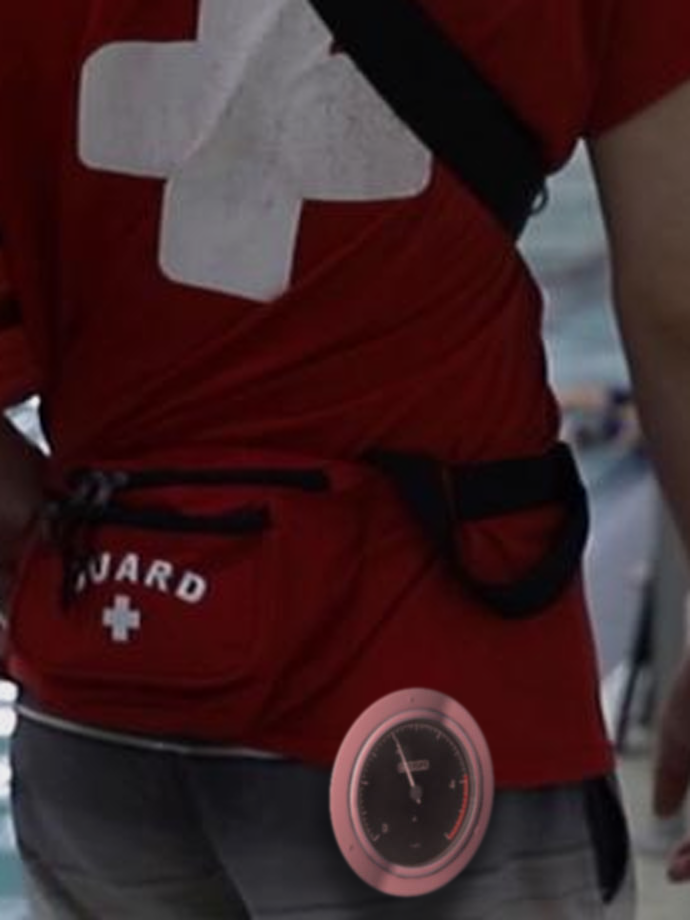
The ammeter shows 2 A
